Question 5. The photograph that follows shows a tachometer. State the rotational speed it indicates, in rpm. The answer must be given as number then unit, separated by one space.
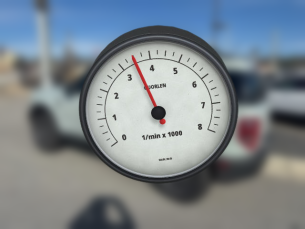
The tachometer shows 3500 rpm
